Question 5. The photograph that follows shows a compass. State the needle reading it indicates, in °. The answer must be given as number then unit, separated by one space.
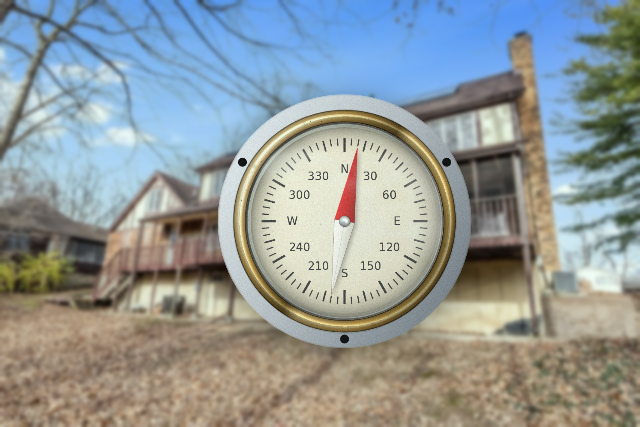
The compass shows 10 °
